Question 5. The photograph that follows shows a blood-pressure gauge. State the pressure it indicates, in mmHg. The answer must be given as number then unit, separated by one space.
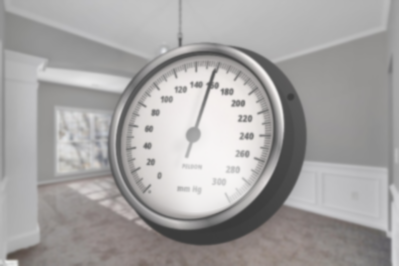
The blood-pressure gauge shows 160 mmHg
